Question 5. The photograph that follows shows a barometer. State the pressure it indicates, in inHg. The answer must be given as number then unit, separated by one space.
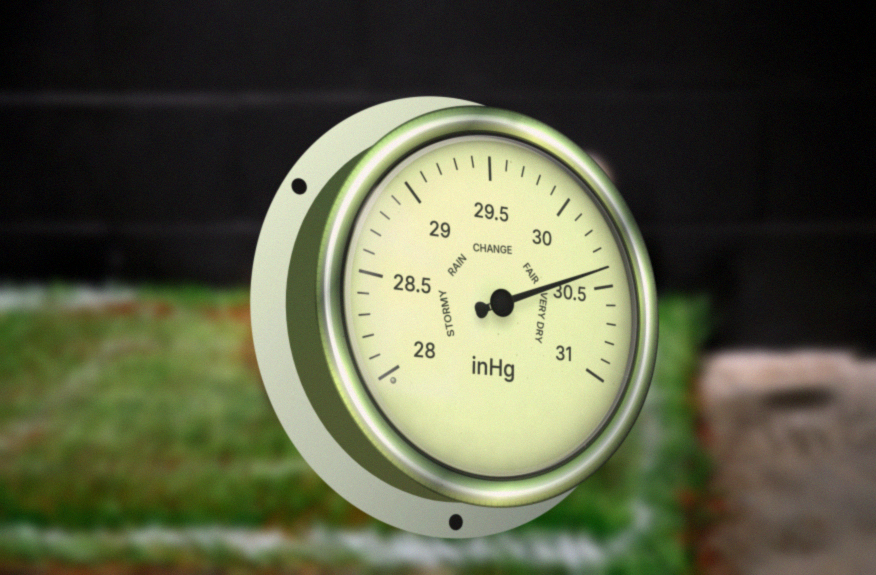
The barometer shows 30.4 inHg
